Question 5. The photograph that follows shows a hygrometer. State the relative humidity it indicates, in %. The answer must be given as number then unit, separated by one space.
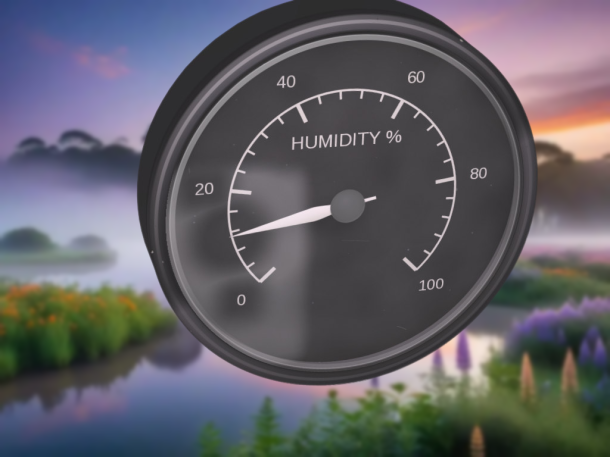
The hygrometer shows 12 %
